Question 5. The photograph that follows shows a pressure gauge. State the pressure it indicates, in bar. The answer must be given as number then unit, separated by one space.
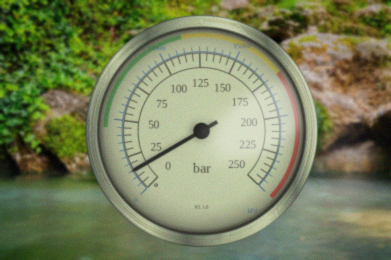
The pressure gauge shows 15 bar
